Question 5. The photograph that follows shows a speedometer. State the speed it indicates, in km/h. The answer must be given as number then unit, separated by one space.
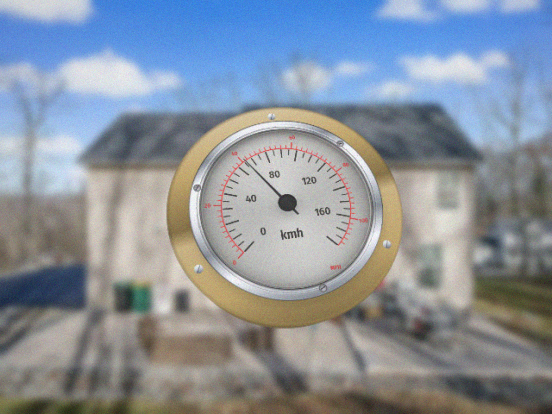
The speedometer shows 65 km/h
